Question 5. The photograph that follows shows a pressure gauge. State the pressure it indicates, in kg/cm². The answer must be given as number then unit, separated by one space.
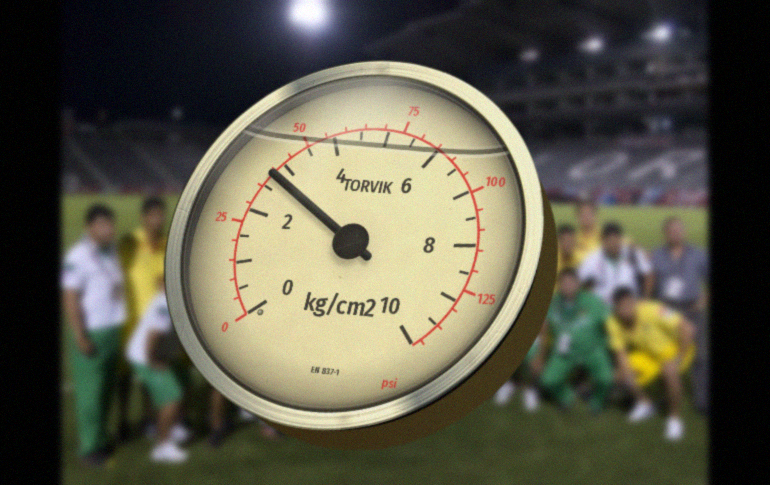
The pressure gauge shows 2.75 kg/cm²
